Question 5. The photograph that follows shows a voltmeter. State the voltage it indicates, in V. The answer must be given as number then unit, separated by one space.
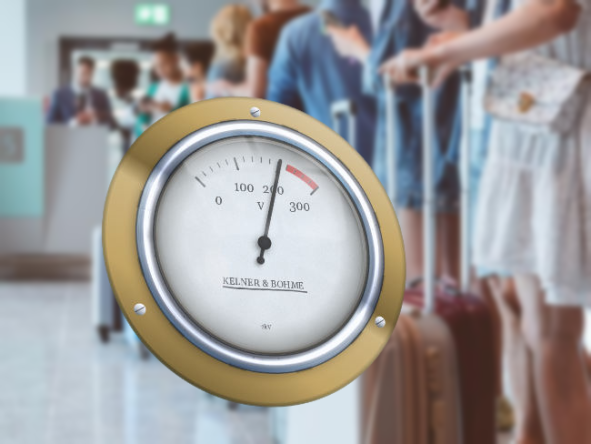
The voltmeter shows 200 V
